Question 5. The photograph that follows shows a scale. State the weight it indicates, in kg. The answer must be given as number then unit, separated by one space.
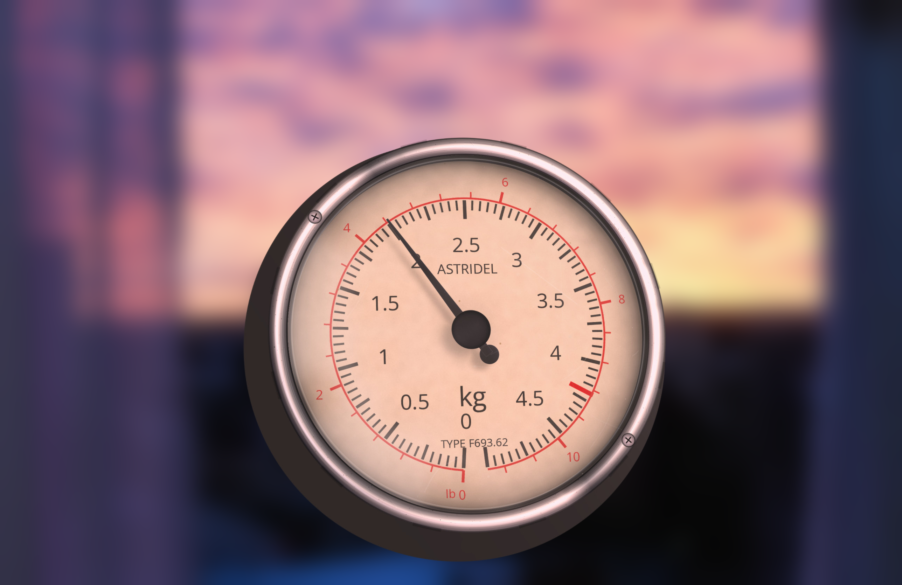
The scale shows 2 kg
